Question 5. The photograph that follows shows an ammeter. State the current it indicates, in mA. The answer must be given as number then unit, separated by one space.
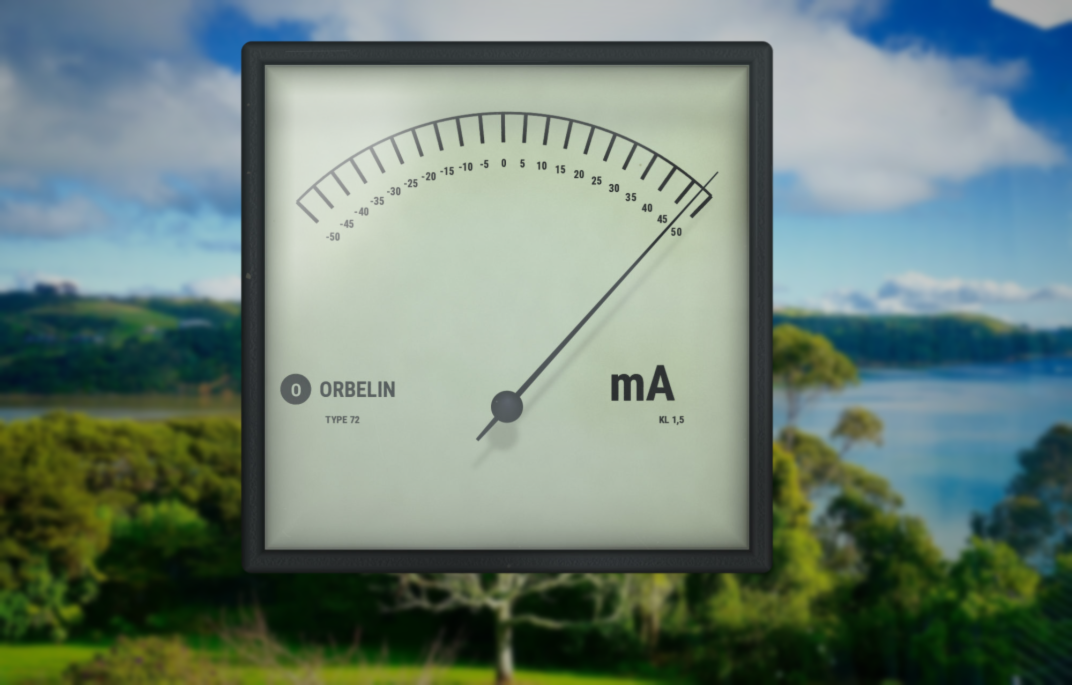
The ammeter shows 47.5 mA
